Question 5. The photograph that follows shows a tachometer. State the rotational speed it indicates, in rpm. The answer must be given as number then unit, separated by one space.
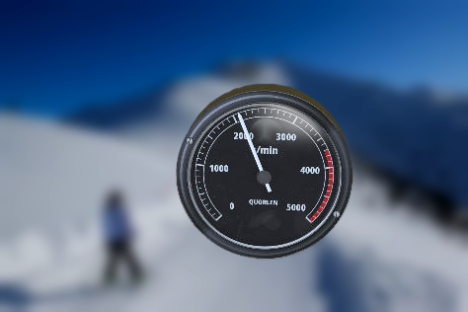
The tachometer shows 2100 rpm
